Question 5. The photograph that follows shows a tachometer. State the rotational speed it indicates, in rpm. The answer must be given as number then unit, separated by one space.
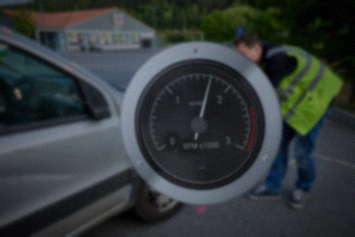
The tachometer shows 1700 rpm
